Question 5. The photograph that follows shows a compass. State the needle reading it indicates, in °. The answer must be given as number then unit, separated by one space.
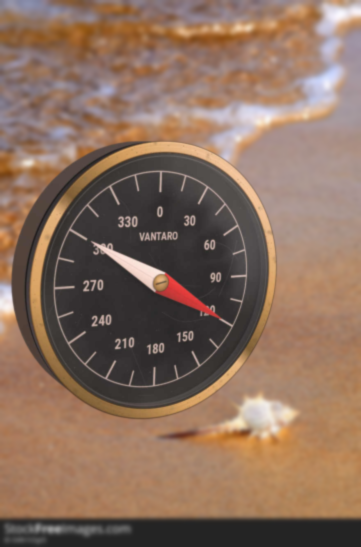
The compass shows 120 °
